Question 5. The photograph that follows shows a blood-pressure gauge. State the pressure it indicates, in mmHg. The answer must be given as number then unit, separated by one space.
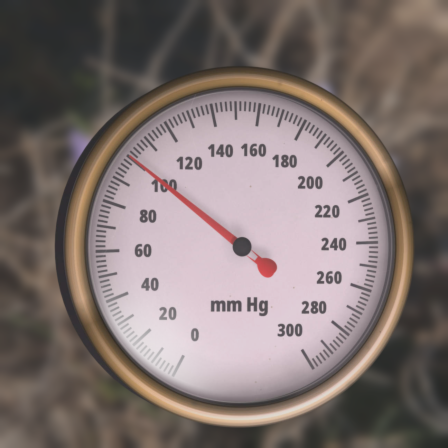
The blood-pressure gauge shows 100 mmHg
